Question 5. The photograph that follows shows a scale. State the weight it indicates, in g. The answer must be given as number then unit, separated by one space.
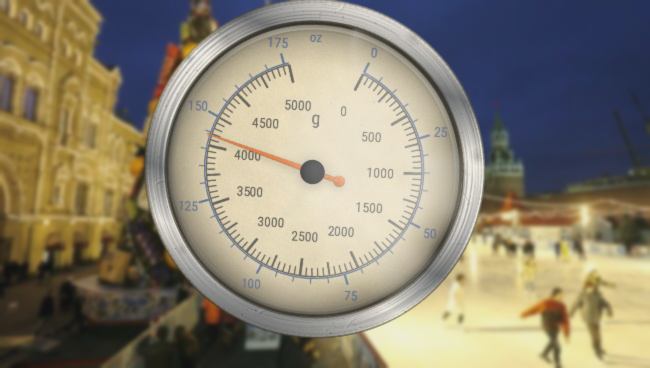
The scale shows 4100 g
